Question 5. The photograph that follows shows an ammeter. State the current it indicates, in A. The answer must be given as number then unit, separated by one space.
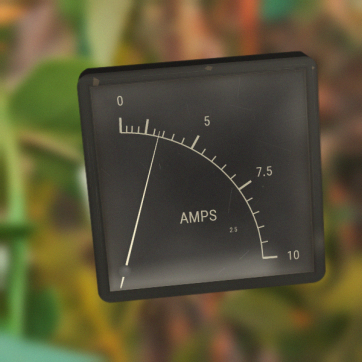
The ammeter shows 3.25 A
